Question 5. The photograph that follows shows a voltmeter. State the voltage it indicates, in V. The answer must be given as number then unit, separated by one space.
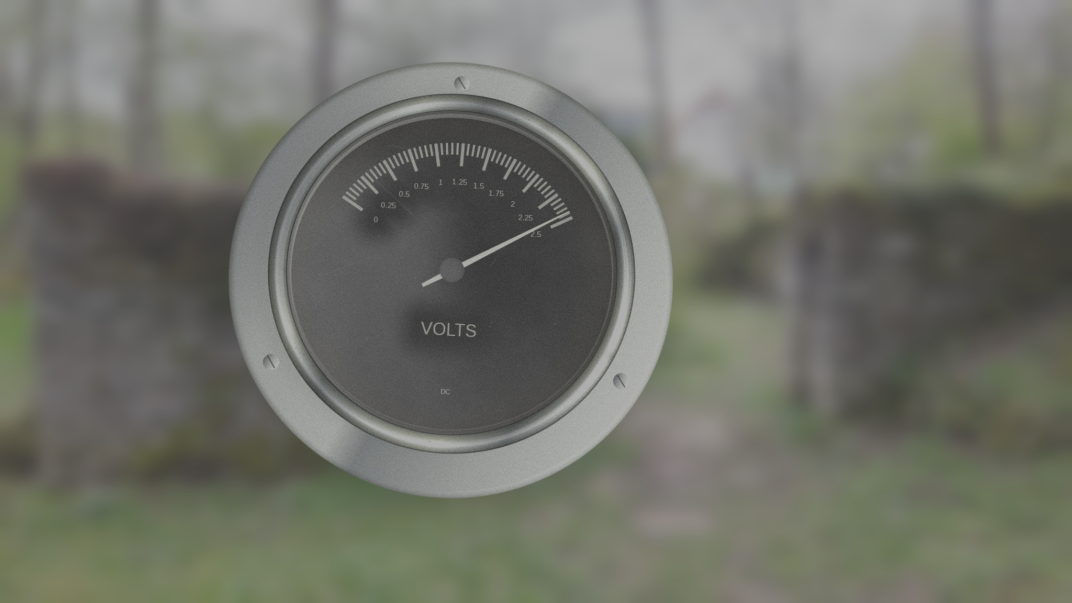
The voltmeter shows 2.45 V
